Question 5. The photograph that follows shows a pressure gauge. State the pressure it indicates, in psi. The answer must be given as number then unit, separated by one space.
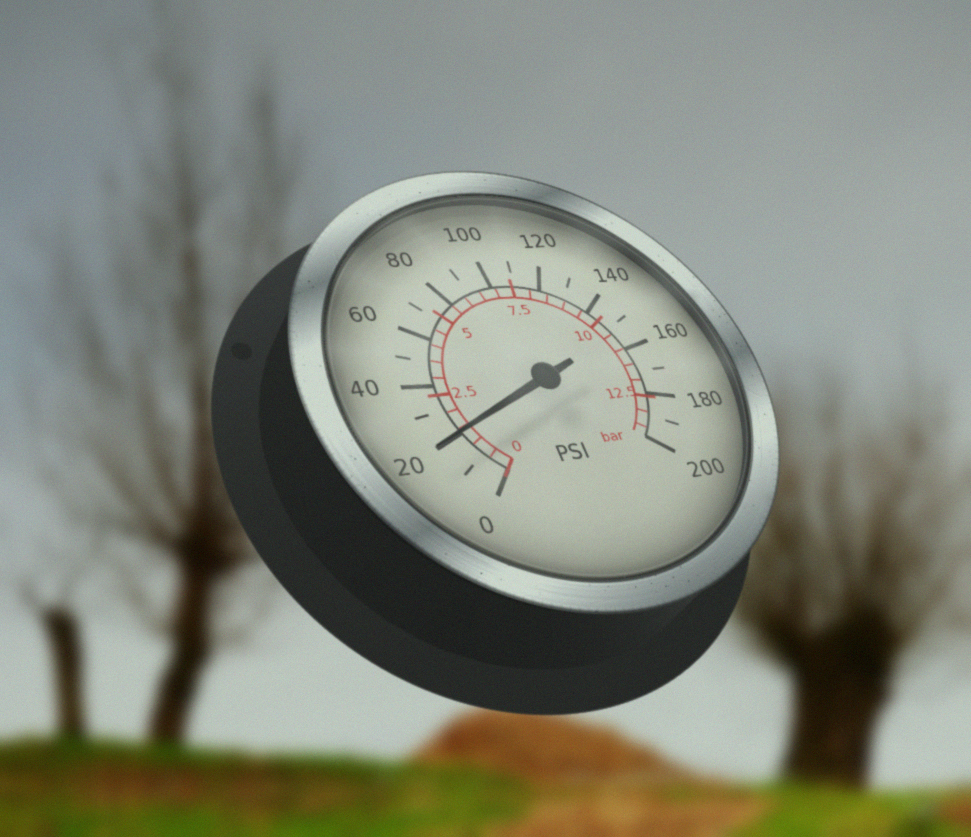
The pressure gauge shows 20 psi
